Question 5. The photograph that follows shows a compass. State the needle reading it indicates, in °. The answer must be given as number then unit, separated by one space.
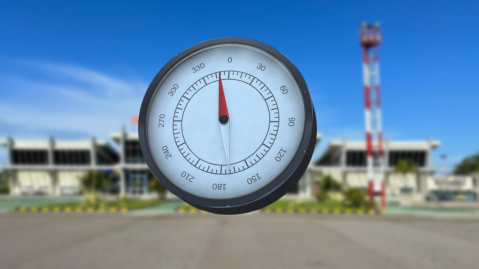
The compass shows 350 °
